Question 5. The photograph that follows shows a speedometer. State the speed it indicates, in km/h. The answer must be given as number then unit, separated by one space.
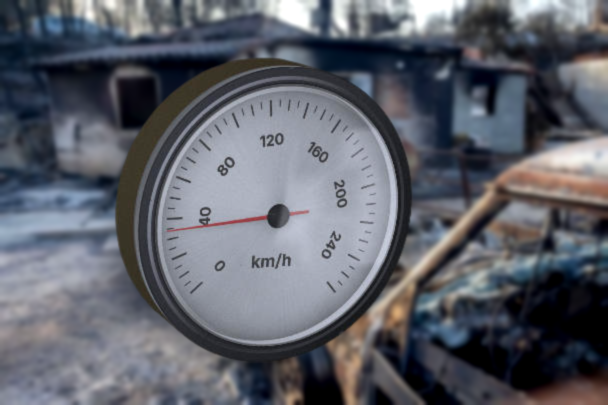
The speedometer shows 35 km/h
